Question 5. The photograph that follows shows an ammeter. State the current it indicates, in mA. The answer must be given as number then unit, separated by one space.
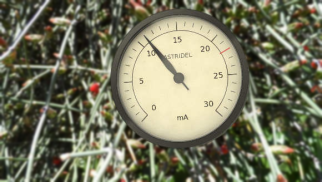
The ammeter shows 11 mA
